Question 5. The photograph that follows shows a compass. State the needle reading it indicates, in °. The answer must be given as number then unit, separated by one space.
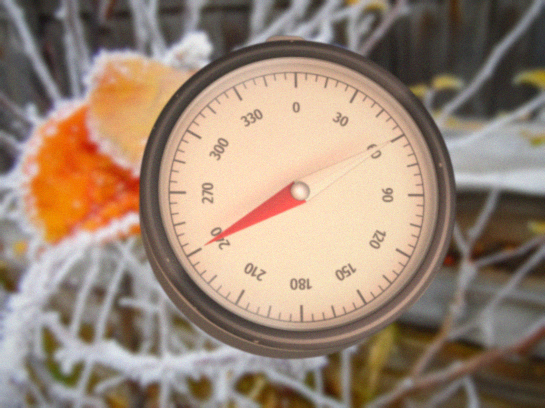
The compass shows 240 °
